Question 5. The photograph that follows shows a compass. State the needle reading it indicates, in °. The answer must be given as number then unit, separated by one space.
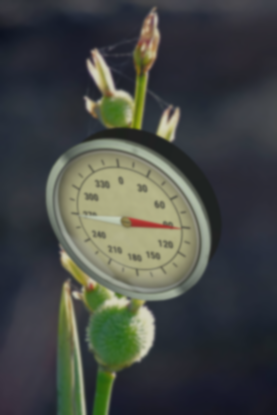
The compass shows 90 °
